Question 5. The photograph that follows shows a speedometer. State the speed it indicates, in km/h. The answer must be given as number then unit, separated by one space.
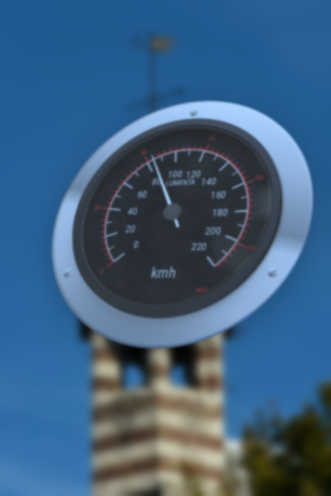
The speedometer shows 85 km/h
